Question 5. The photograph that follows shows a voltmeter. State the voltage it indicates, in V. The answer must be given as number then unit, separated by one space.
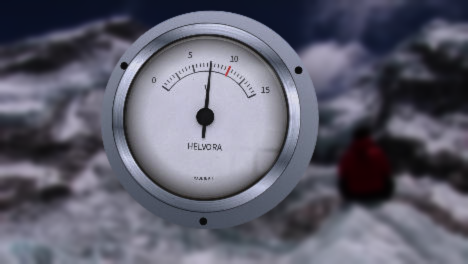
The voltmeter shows 7.5 V
